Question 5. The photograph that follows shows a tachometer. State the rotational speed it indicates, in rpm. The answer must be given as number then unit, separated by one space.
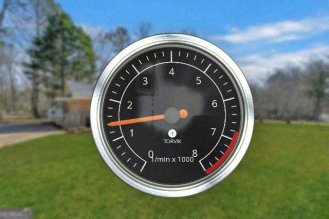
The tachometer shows 1400 rpm
